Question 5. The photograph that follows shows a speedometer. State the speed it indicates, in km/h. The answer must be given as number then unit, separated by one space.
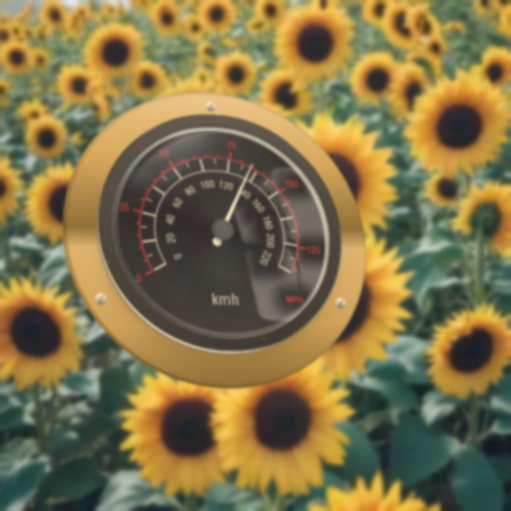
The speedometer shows 135 km/h
